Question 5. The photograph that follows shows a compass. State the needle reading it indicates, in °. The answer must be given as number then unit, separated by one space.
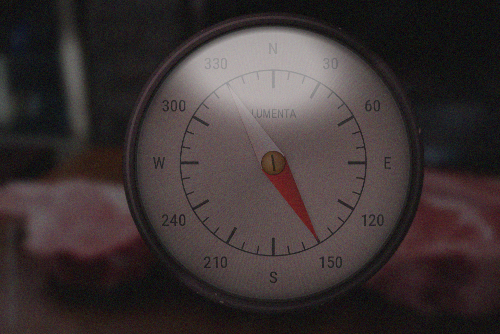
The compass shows 150 °
